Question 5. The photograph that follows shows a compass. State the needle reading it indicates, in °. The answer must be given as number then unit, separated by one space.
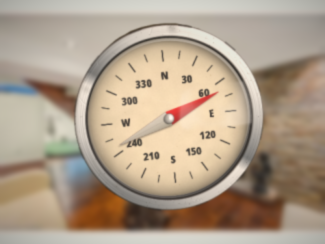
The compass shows 67.5 °
